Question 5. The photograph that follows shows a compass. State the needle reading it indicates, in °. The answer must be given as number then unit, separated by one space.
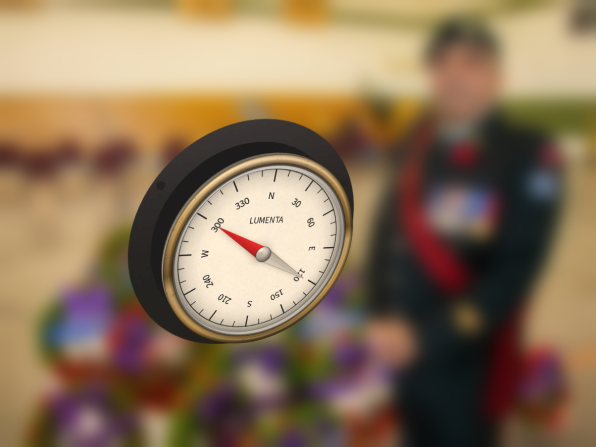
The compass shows 300 °
